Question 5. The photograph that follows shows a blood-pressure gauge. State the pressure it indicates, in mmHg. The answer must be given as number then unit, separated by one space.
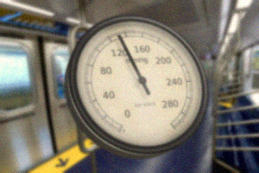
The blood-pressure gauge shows 130 mmHg
